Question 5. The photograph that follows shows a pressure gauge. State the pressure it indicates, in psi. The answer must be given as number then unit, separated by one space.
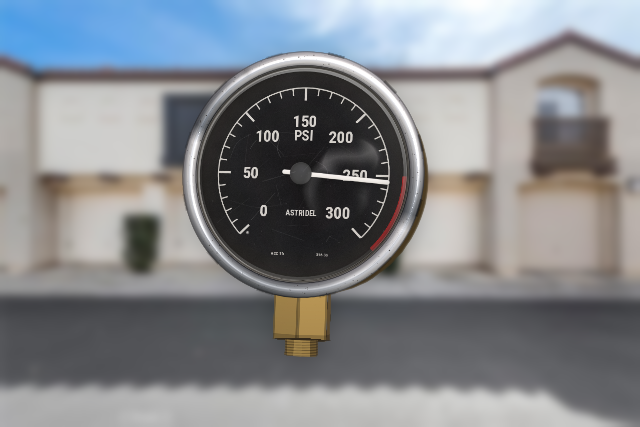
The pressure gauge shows 255 psi
